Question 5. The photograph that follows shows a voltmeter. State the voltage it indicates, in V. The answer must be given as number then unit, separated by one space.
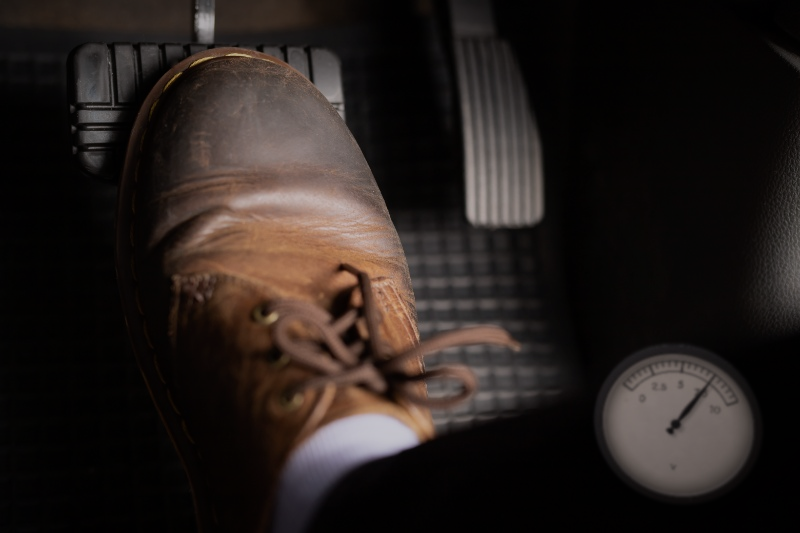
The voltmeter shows 7.5 V
